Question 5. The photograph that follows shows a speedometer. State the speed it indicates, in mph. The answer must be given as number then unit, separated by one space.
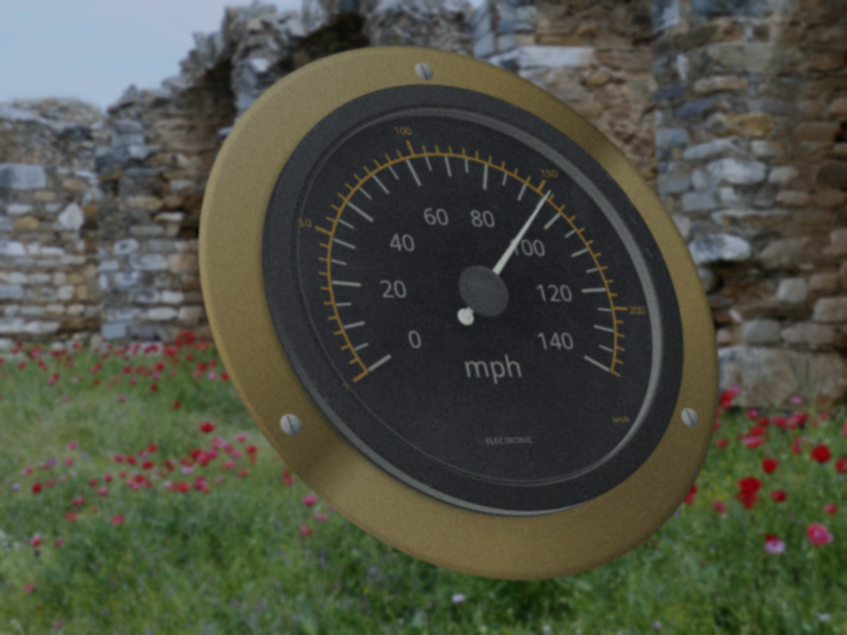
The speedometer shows 95 mph
